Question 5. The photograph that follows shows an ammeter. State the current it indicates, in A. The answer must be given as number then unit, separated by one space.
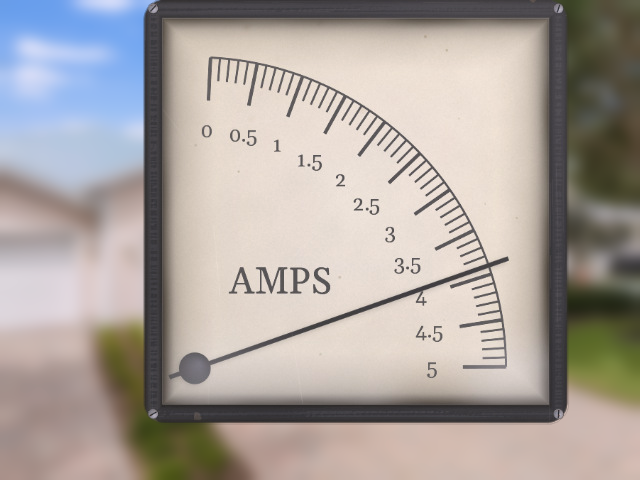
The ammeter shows 3.9 A
